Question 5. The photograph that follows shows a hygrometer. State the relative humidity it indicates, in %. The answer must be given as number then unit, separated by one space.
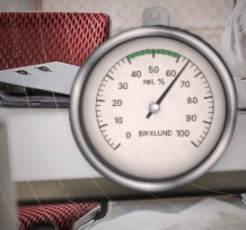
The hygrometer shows 64 %
